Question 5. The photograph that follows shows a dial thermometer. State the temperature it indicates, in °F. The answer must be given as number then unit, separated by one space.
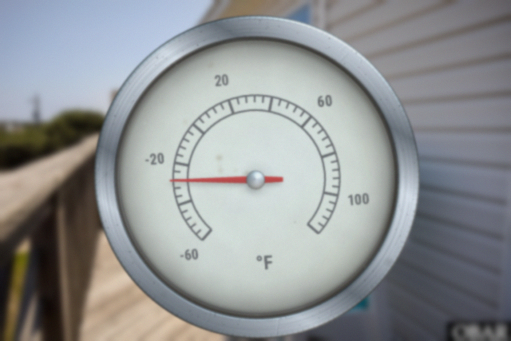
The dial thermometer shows -28 °F
